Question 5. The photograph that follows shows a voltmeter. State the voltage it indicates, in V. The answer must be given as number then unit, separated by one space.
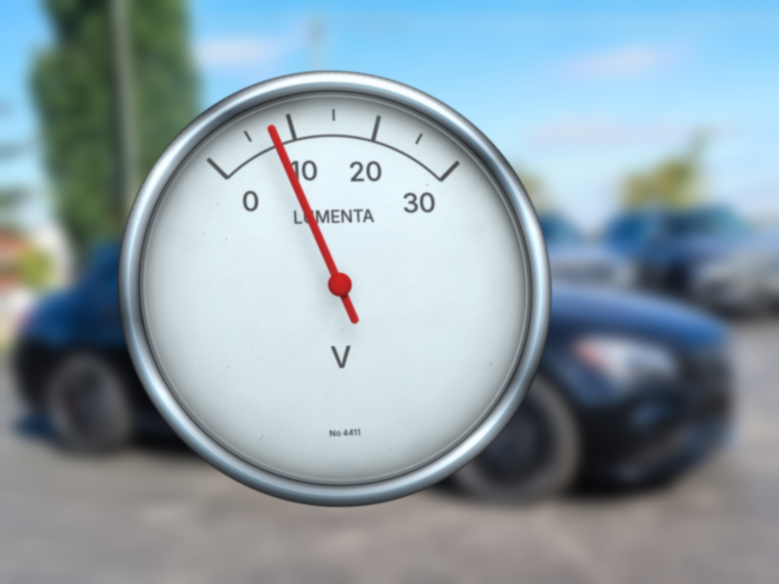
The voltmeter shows 7.5 V
